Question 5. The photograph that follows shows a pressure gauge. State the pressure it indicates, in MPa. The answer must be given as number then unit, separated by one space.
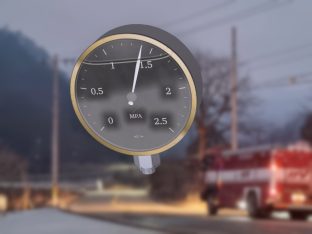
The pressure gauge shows 1.4 MPa
